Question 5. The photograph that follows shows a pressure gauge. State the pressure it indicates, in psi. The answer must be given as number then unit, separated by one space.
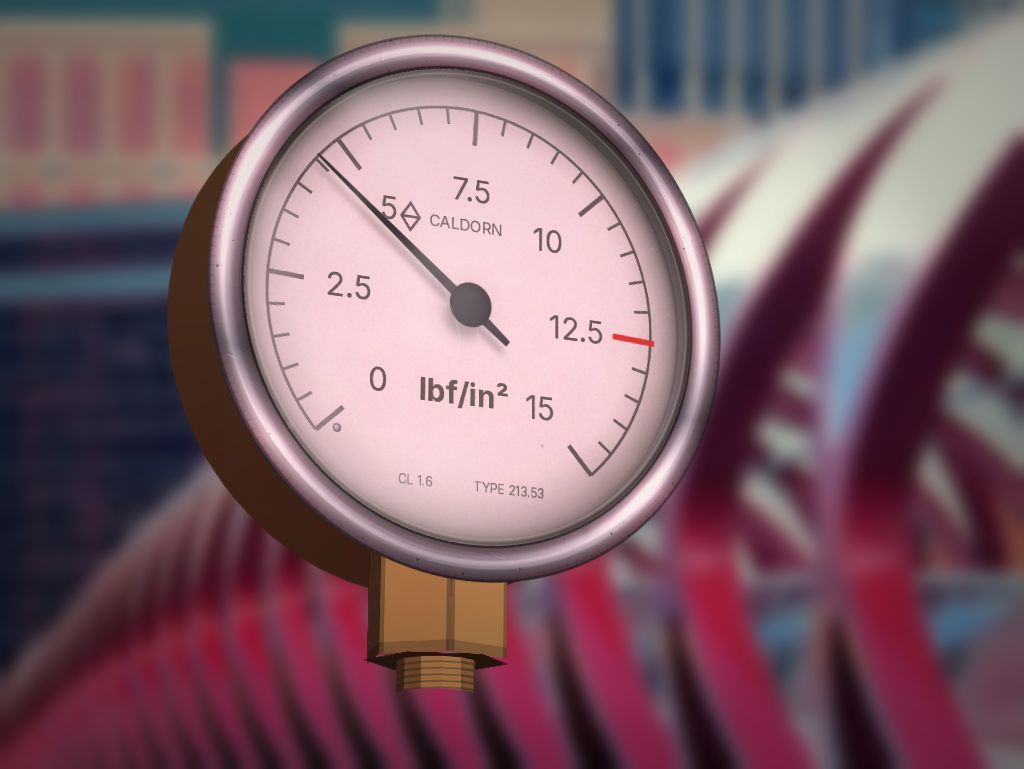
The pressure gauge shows 4.5 psi
